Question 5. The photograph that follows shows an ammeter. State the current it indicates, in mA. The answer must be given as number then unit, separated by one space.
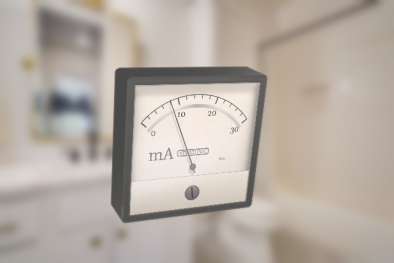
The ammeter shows 8 mA
